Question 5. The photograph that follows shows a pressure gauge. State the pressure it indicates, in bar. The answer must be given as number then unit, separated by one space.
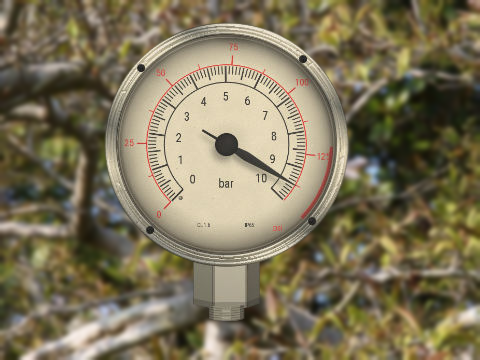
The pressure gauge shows 9.5 bar
